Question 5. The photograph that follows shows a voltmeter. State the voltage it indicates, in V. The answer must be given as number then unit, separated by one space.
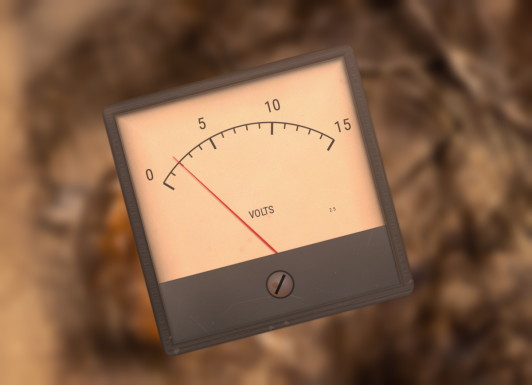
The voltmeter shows 2 V
